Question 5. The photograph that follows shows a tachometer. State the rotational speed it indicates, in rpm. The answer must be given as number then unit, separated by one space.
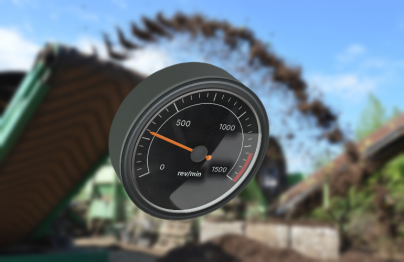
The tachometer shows 300 rpm
